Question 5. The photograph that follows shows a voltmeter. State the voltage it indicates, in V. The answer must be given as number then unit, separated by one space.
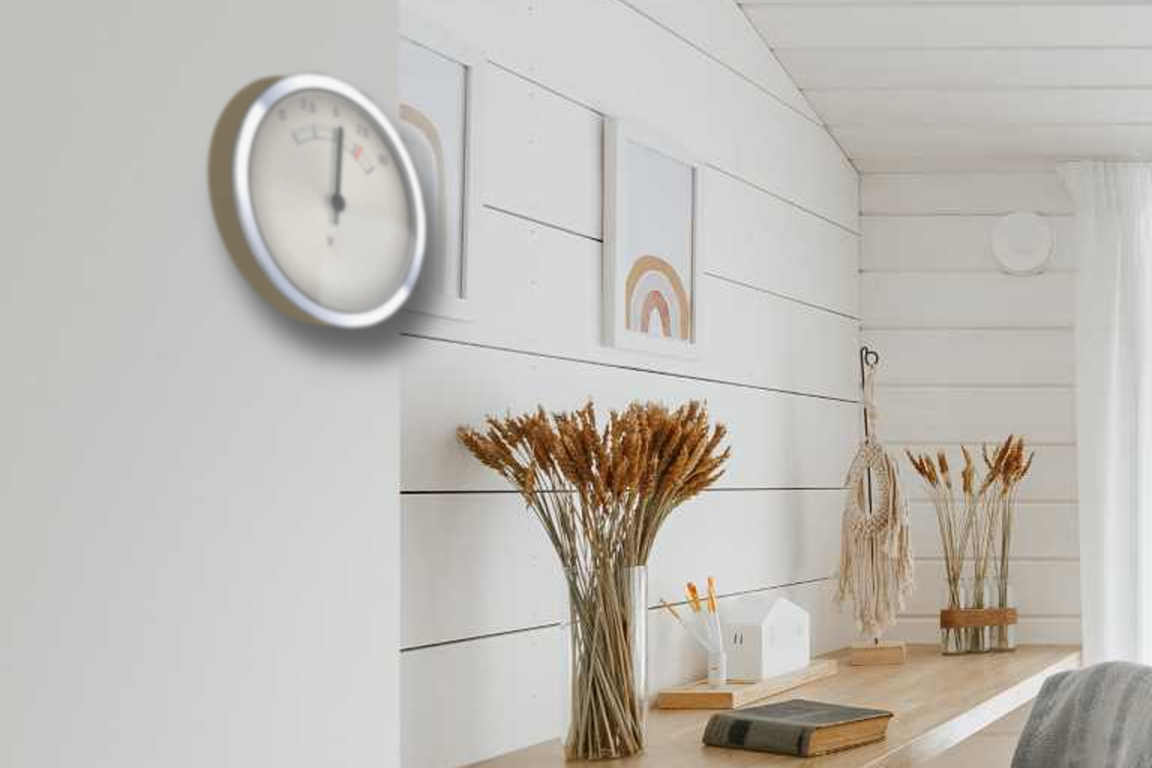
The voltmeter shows 5 V
